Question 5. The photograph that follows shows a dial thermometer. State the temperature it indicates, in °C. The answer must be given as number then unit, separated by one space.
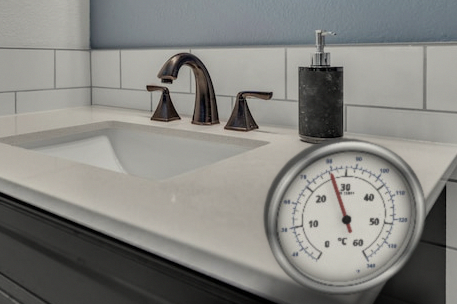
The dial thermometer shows 26 °C
